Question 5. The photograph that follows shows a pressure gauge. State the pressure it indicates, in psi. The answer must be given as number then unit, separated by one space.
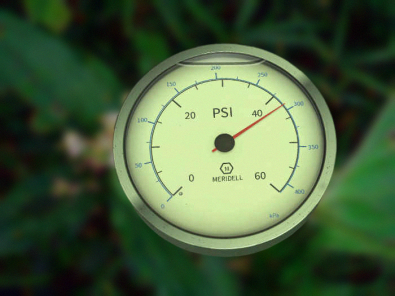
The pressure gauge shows 42.5 psi
